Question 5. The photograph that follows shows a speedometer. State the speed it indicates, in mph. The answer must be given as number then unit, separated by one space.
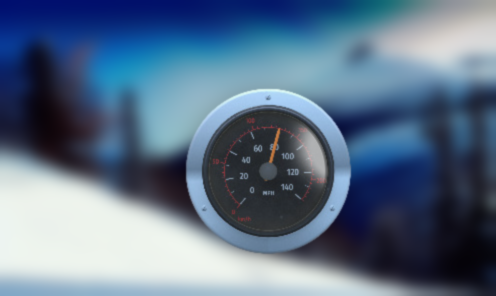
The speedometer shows 80 mph
